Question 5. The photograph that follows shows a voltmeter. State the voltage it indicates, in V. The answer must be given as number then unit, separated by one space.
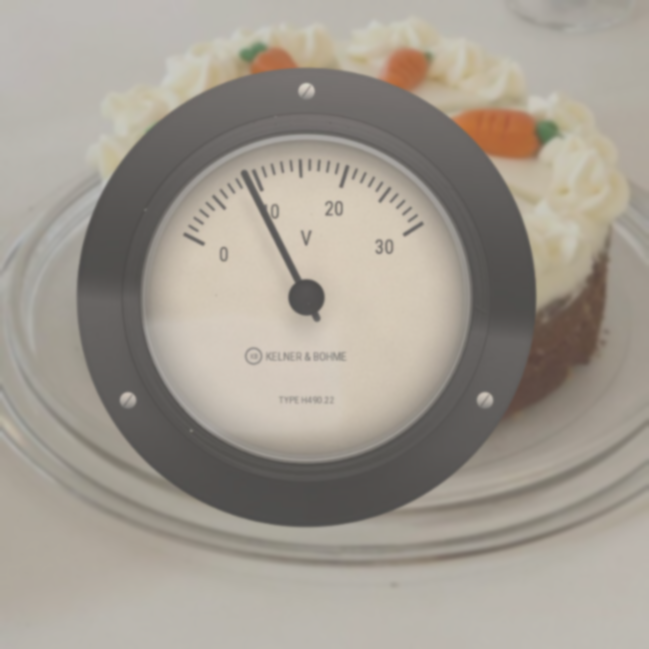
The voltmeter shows 9 V
